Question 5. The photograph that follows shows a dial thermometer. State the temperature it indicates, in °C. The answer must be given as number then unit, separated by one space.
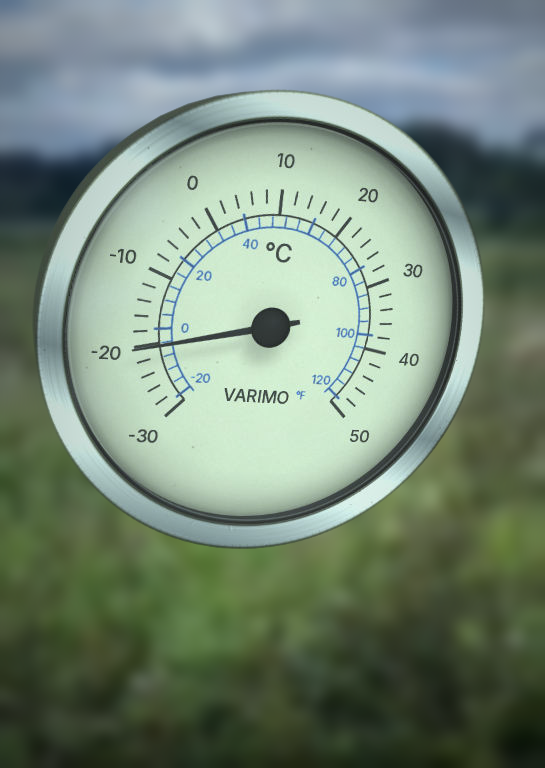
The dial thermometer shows -20 °C
